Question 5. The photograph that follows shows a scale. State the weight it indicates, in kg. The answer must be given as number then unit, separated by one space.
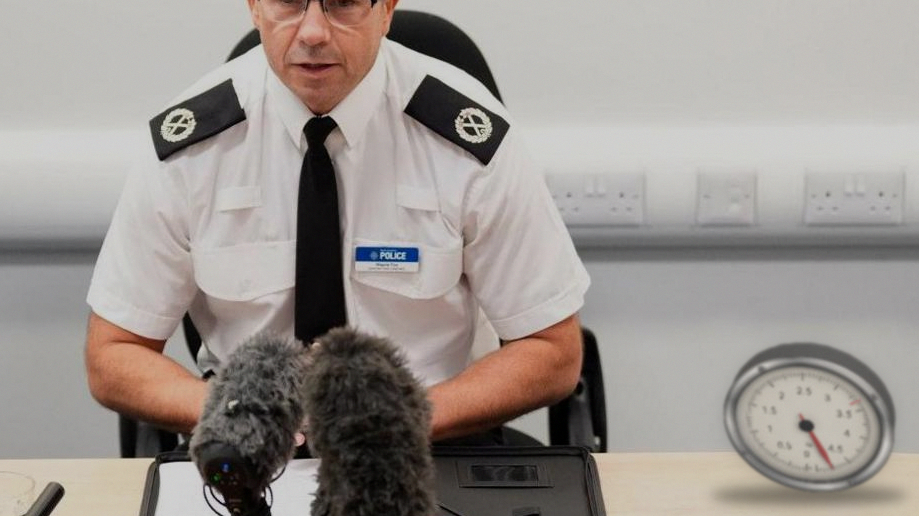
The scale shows 4.75 kg
